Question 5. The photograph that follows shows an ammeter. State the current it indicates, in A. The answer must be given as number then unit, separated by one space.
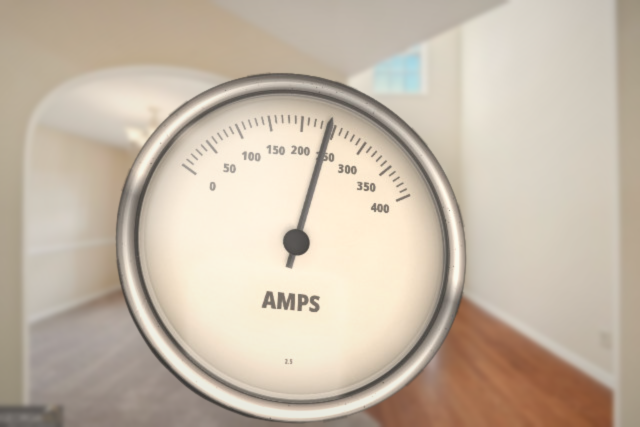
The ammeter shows 240 A
